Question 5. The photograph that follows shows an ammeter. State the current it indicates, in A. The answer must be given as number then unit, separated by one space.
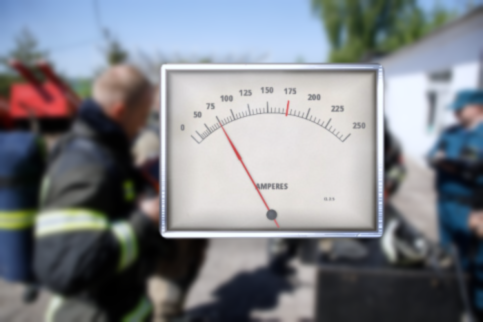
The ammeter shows 75 A
